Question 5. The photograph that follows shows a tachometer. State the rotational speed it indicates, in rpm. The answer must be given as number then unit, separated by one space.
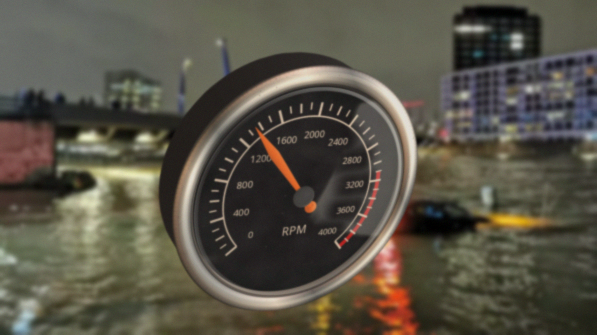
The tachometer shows 1350 rpm
